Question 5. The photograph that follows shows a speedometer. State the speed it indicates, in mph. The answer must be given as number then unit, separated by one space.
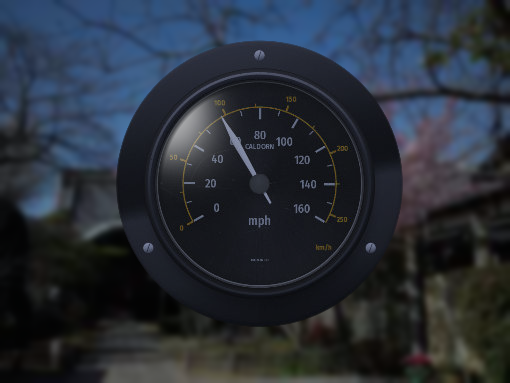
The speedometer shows 60 mph
